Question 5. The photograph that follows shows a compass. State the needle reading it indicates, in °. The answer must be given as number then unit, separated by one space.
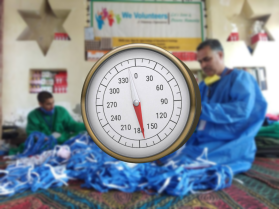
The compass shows 170 °
